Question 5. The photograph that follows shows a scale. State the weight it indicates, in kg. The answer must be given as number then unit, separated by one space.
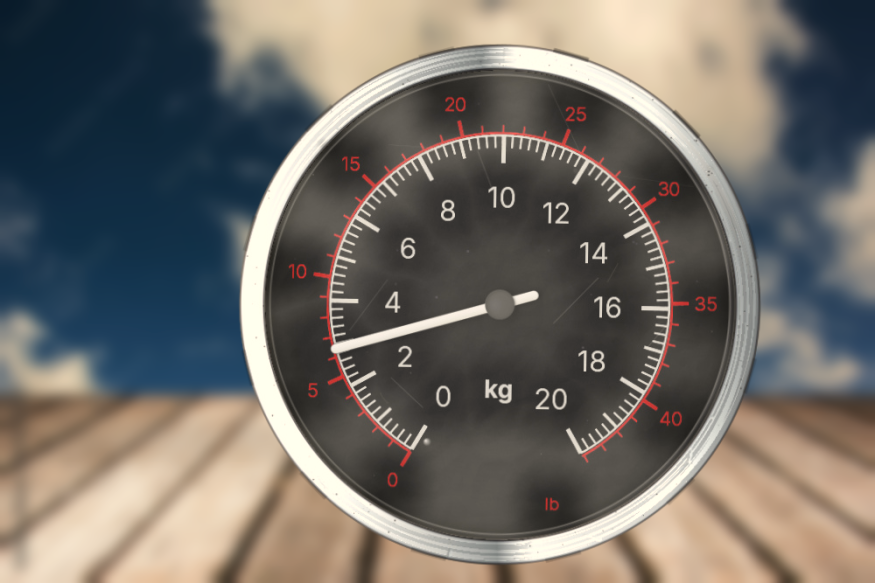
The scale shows 2.9 kg
